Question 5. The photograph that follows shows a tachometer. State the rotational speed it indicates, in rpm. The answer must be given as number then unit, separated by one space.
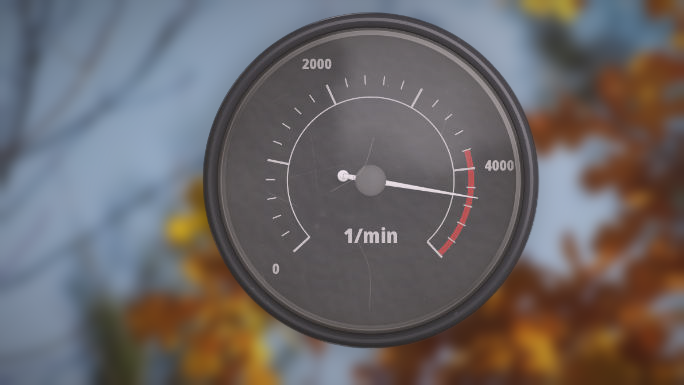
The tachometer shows 4300 rpm
